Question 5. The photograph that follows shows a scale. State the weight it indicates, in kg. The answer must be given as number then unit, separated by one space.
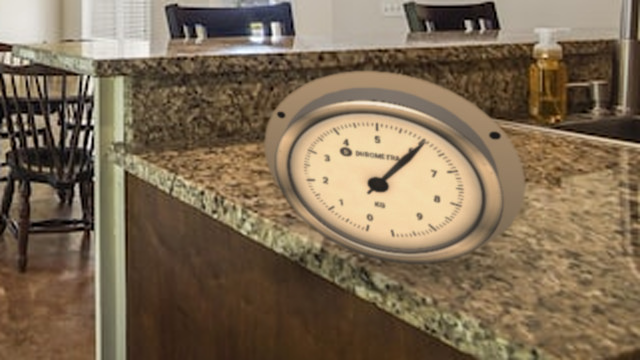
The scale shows 6 kg
